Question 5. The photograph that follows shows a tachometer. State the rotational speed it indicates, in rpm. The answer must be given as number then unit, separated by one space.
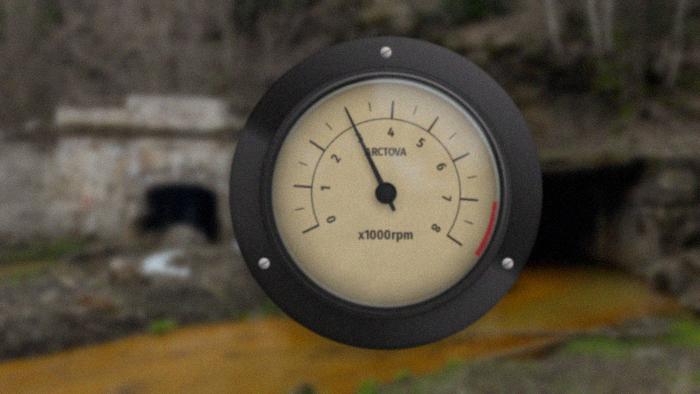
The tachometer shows 3000 rpm
